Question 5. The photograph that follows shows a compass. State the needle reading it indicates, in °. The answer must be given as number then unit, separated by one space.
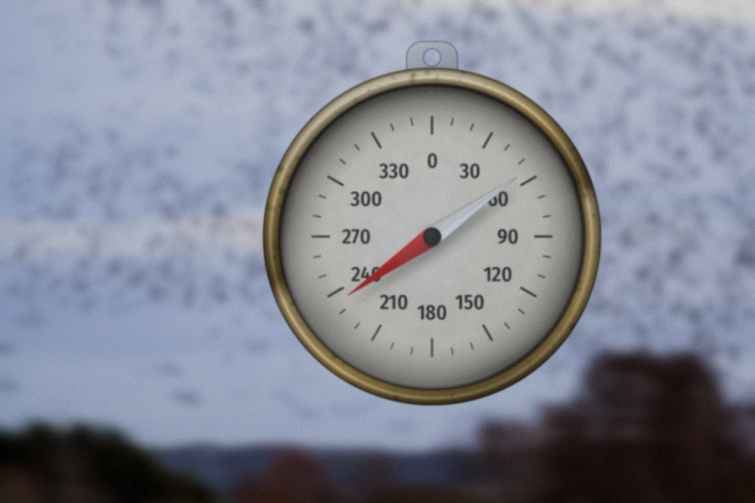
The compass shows 235 °
